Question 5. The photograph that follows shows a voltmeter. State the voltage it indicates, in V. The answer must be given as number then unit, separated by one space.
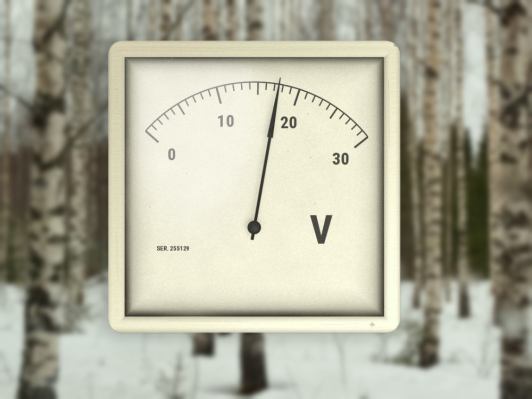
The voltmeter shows 17.5 V
